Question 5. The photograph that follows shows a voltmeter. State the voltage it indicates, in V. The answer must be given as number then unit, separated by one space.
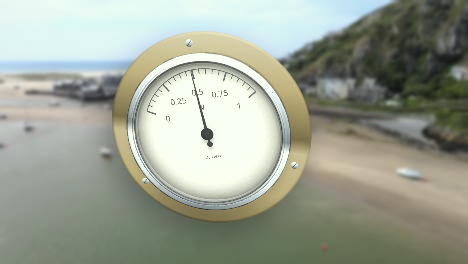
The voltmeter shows 0.5 V
